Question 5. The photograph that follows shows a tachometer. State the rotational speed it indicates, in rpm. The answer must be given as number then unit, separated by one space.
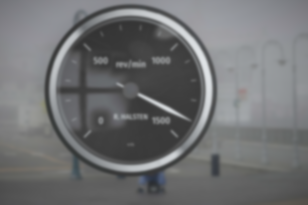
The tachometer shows 1400 rpm
